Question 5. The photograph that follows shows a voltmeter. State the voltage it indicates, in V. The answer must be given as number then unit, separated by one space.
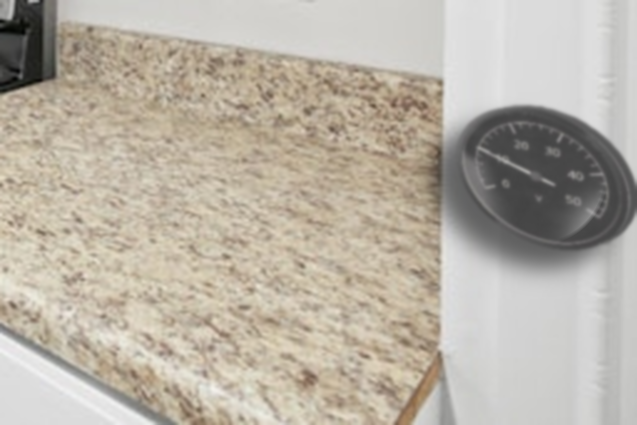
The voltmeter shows 10 V
